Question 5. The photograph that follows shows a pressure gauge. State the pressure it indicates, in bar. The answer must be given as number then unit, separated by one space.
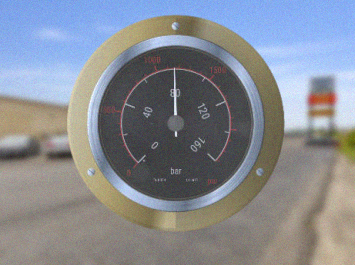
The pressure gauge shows 80 bar
